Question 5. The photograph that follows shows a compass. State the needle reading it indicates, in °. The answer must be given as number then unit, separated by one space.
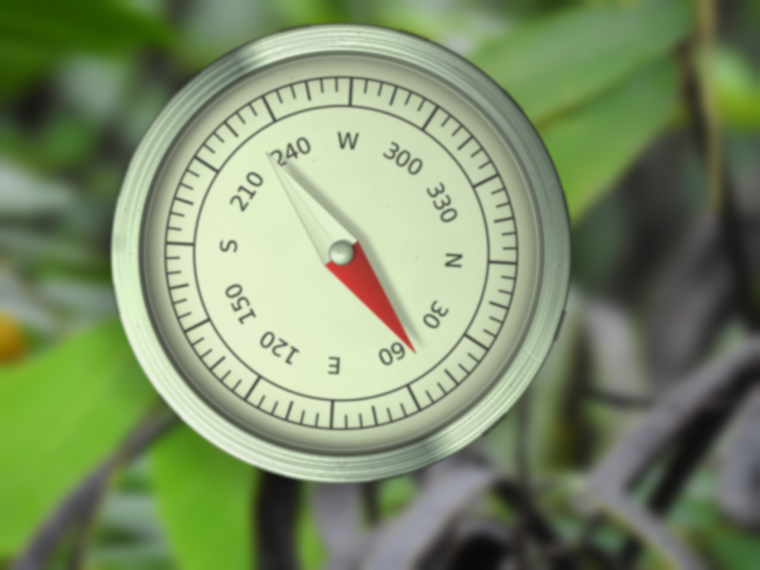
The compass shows 50 °
